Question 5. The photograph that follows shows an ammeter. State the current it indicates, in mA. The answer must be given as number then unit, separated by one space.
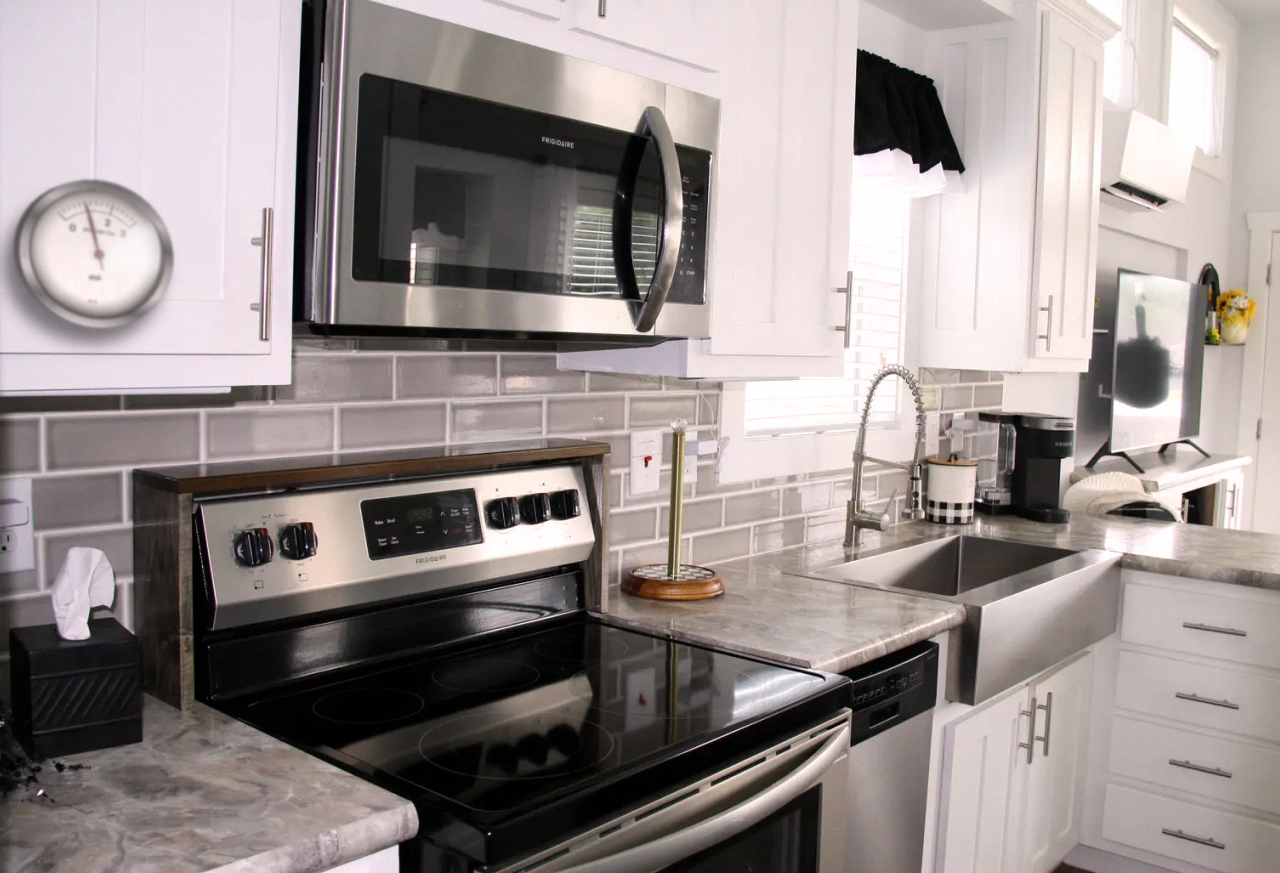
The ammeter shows 1 mA
